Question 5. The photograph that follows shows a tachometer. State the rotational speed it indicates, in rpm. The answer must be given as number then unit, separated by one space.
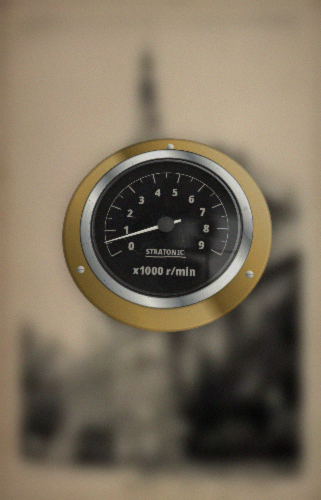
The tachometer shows 500 rpm
